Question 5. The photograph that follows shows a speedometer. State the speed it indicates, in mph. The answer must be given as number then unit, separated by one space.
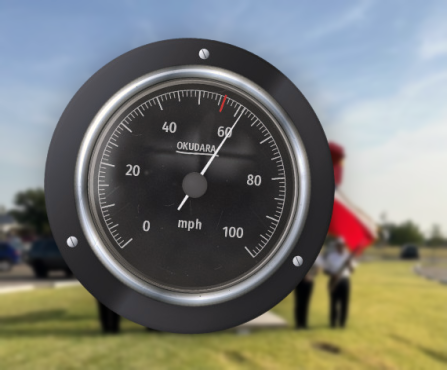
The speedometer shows 61 mph
